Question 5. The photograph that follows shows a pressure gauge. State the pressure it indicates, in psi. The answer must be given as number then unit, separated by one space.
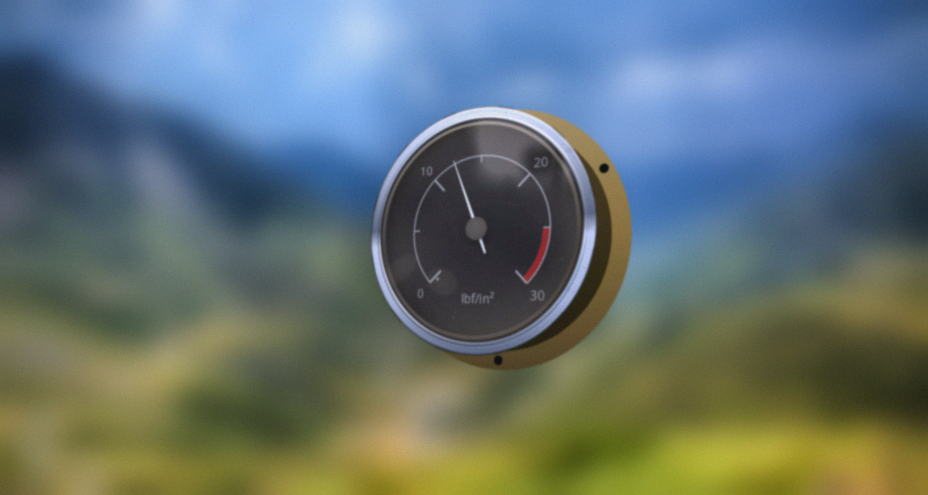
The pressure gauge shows 12.5 psi
